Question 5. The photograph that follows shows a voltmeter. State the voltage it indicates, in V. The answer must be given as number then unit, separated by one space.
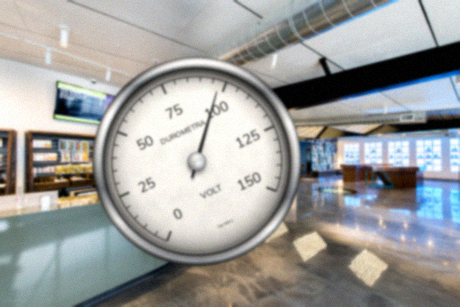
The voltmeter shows 97.5 V
